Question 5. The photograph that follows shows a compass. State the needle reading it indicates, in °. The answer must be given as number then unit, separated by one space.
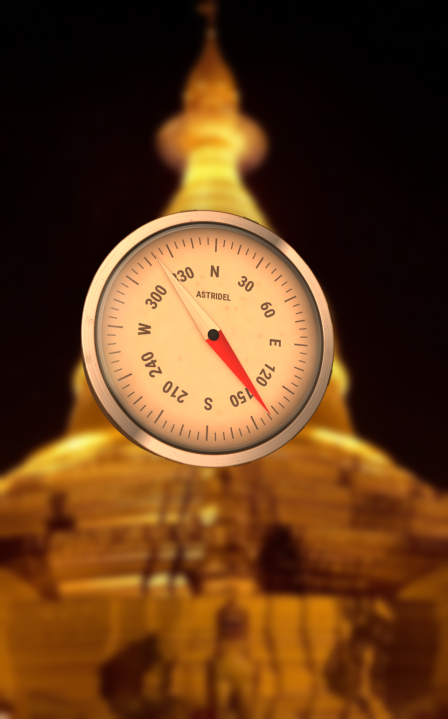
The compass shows 140 °
